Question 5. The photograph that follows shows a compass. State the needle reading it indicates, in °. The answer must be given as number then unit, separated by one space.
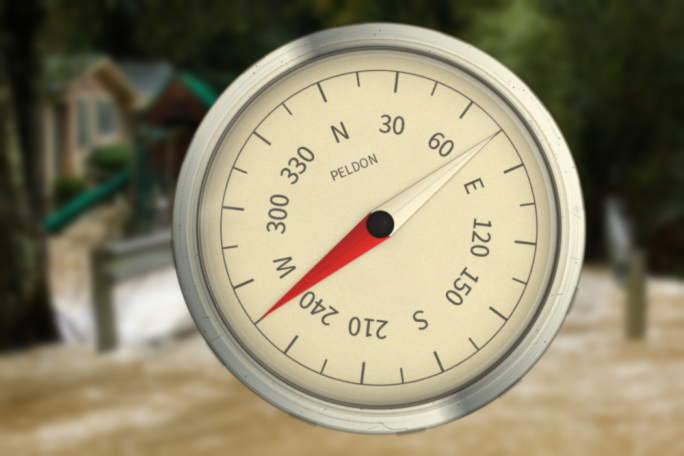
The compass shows 255 °
